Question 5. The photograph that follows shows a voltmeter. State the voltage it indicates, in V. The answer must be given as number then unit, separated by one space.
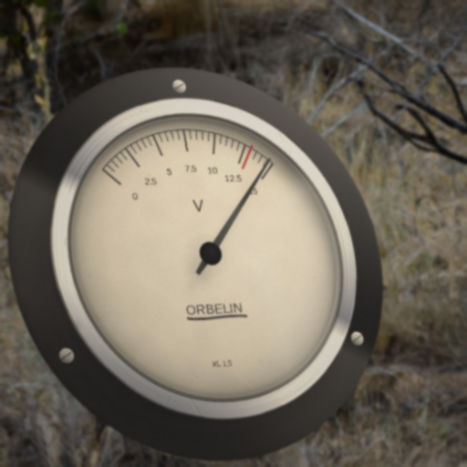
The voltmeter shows 14.5 V
